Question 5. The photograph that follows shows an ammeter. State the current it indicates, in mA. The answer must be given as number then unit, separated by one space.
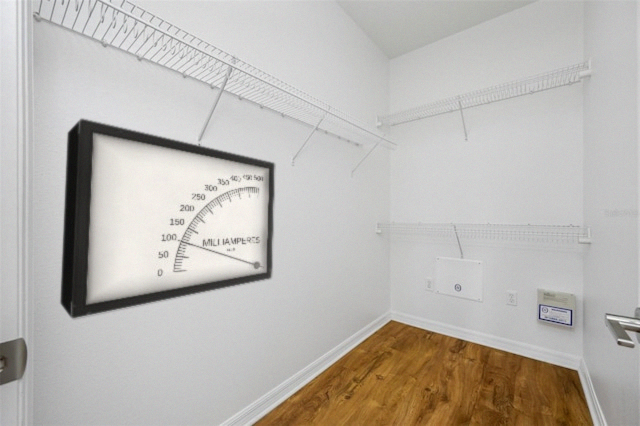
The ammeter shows 100 mA
